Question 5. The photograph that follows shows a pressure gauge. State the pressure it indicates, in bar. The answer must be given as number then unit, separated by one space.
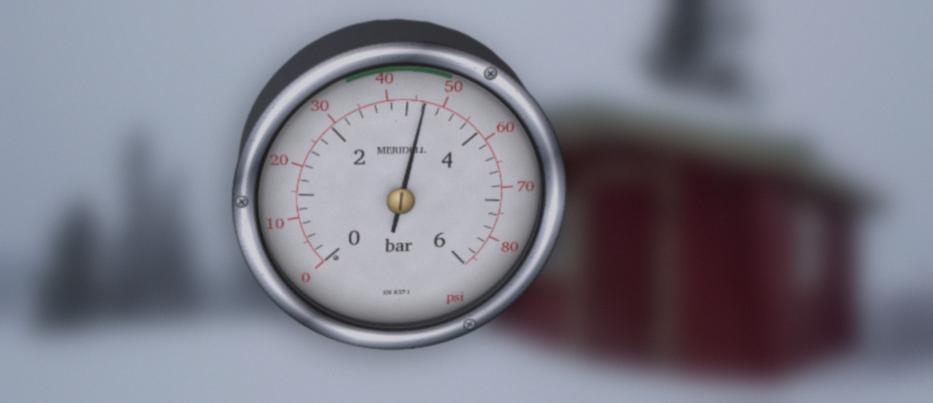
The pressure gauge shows 3.2 bar
